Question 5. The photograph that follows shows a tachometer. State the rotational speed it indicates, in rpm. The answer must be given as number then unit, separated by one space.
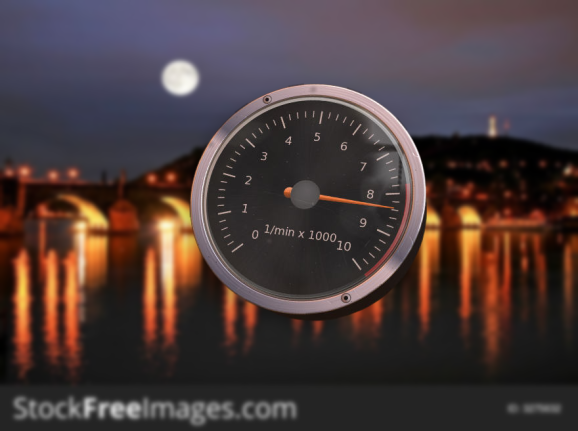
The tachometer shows 8400 rpm
